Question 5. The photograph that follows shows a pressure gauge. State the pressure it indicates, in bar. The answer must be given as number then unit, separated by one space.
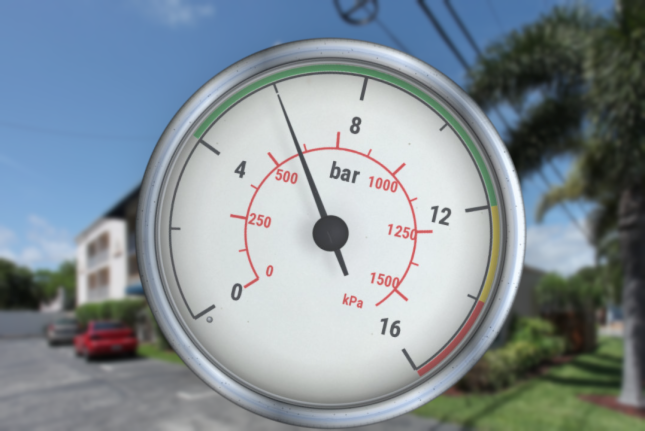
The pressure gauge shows 6 bar
